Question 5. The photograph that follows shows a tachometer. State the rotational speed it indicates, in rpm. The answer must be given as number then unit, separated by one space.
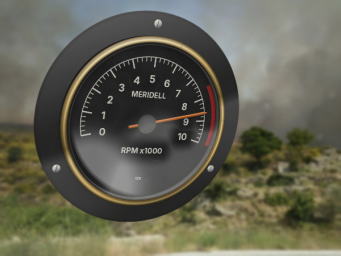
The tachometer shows 8600 rpm
